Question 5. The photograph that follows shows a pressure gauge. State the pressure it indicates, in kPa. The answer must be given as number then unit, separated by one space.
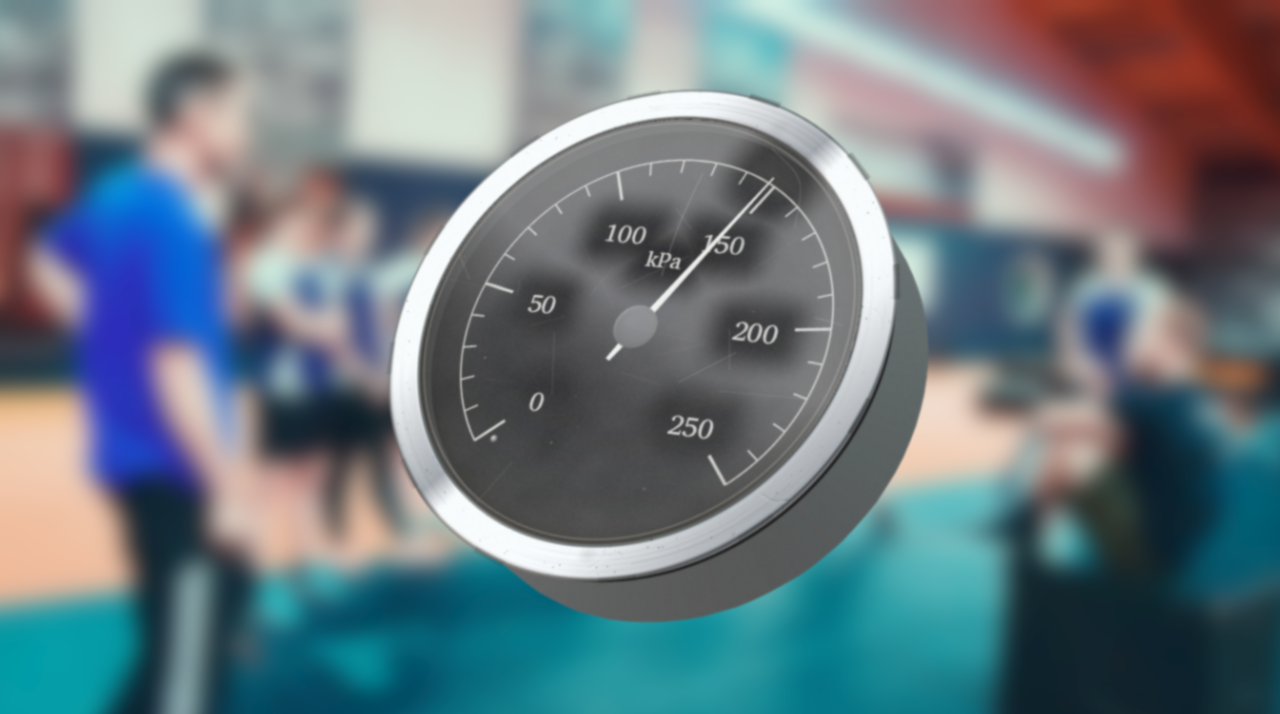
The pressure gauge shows 150 kPa
